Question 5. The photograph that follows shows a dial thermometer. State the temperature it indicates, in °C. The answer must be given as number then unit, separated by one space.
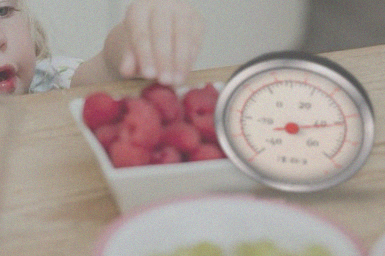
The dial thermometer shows 40 °C
